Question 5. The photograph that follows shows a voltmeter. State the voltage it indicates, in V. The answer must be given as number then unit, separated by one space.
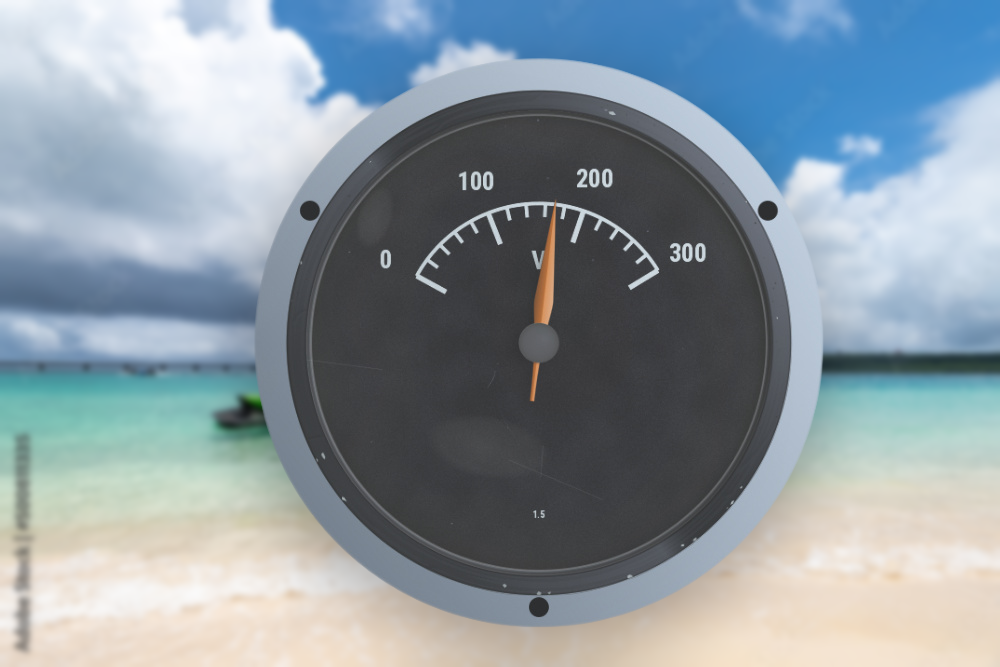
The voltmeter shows 170 V
